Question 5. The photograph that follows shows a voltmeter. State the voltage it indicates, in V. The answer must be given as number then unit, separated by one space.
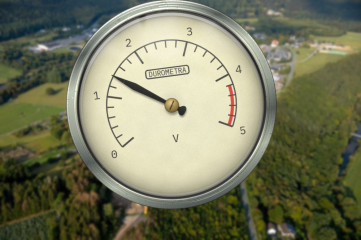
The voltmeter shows 1.4 V
